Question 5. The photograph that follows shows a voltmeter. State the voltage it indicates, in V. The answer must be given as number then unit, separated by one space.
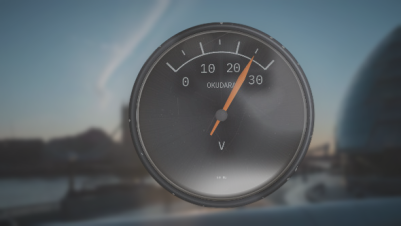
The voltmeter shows 25 V
